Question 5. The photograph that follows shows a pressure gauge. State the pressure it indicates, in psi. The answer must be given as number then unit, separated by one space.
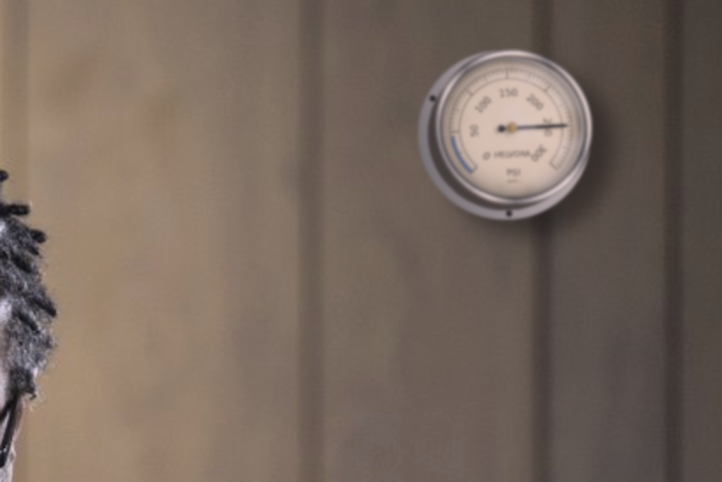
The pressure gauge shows 250 psi
